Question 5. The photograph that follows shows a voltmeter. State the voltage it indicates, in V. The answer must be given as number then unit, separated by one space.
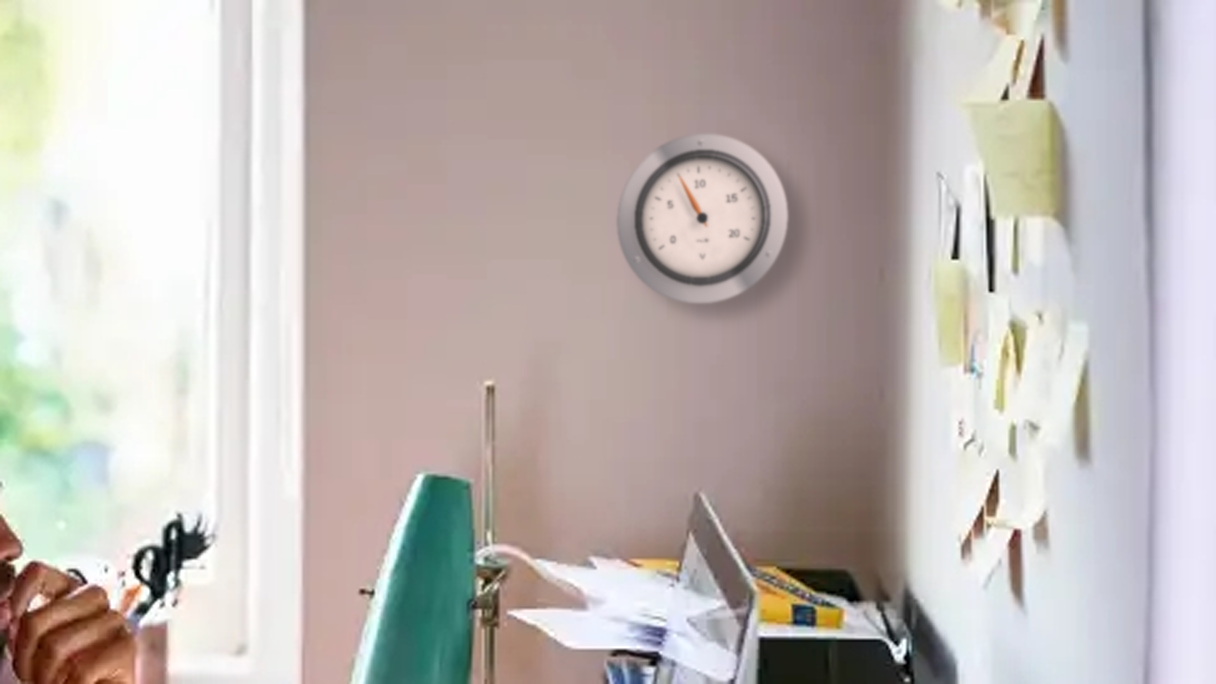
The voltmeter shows 8 V
